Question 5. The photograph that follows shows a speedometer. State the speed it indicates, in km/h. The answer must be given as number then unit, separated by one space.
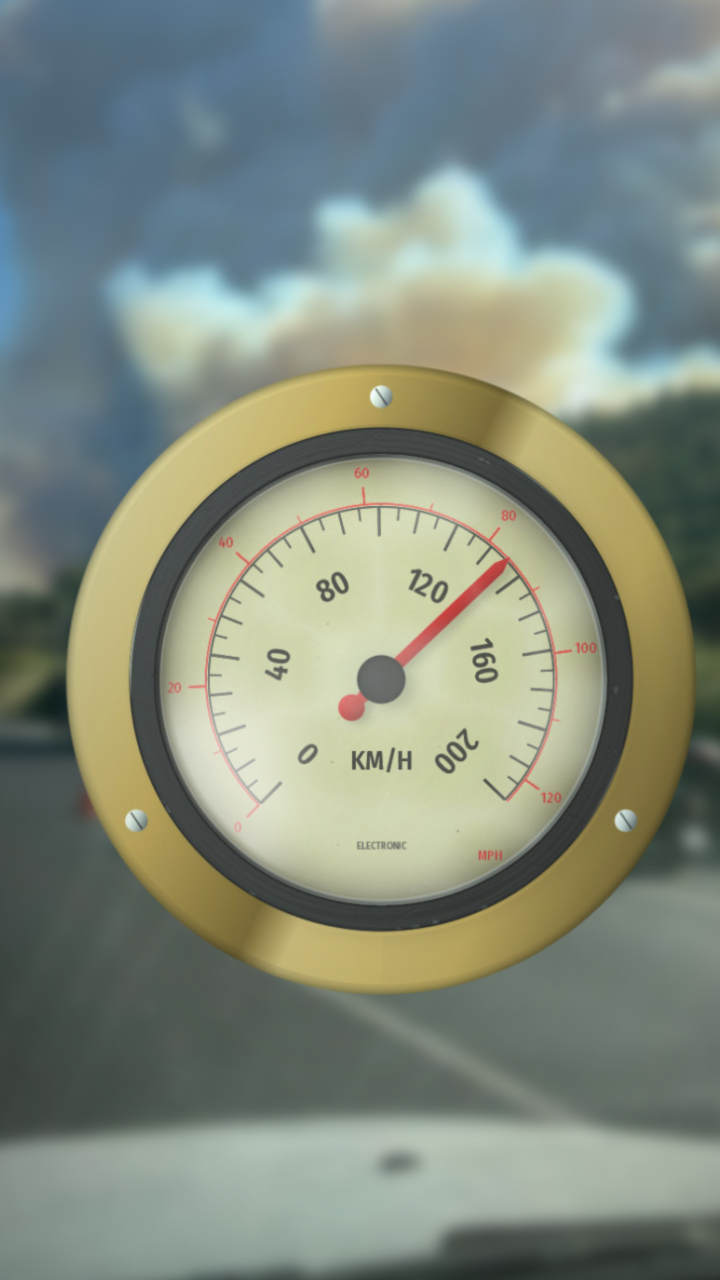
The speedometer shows 135 km/h
